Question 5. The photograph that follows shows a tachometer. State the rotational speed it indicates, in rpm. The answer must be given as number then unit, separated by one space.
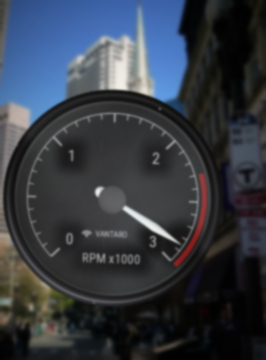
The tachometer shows 2850 rpm
